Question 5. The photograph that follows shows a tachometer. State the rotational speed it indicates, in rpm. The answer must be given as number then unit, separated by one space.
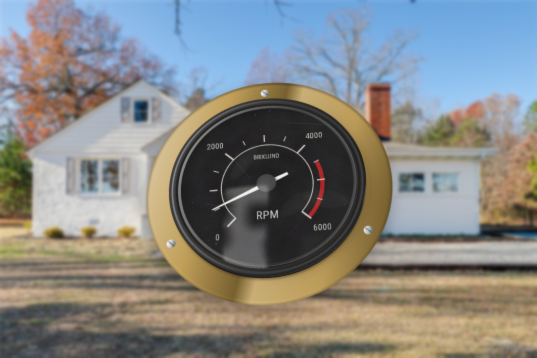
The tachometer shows 500 rpm
